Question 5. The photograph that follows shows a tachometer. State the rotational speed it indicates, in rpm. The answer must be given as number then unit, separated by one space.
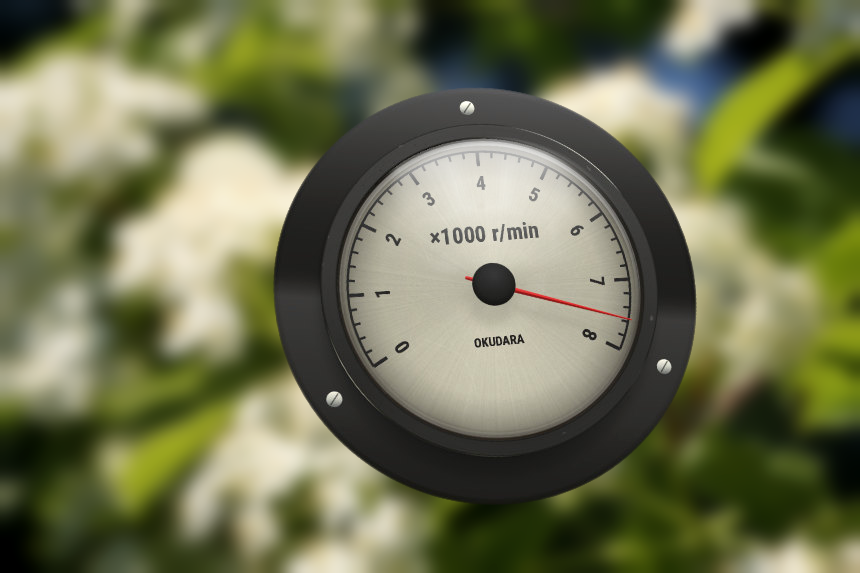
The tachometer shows 7600 rpm
